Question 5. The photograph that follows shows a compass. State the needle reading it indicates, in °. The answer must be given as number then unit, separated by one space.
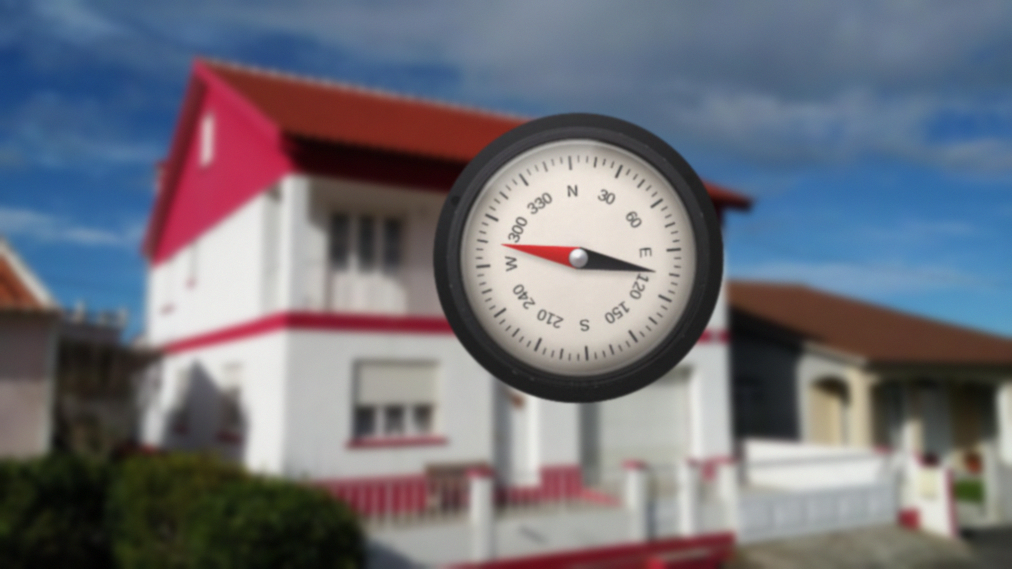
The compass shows 285 °
